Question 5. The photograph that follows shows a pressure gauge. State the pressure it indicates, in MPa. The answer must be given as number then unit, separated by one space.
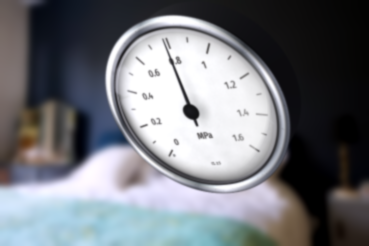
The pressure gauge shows 0.8 MPa
